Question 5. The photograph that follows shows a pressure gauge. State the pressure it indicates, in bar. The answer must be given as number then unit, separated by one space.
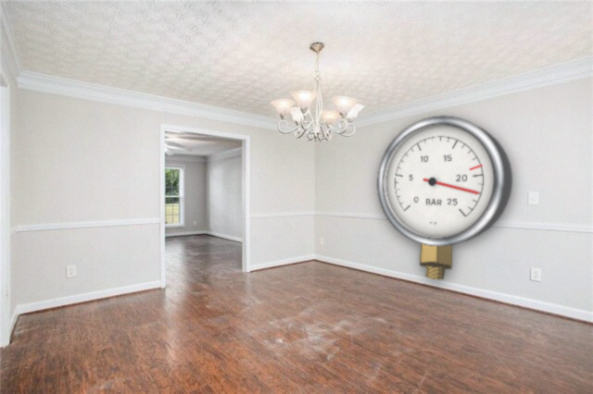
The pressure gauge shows 22 bar
